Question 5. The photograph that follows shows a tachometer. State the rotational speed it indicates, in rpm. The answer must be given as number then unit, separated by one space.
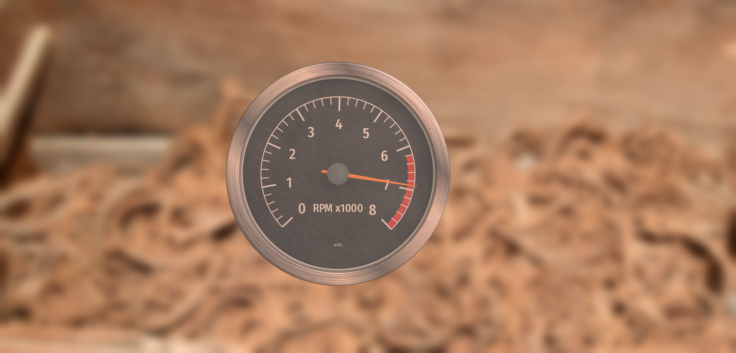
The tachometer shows 6900 rpm
